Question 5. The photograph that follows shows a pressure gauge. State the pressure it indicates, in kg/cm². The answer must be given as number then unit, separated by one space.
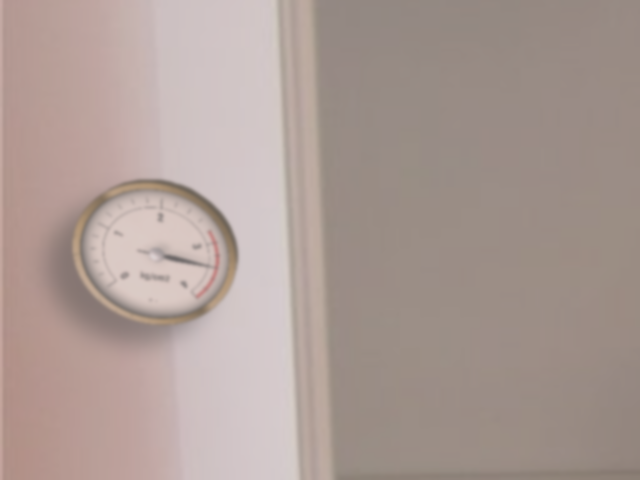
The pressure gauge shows 3.4 kg/cm²
